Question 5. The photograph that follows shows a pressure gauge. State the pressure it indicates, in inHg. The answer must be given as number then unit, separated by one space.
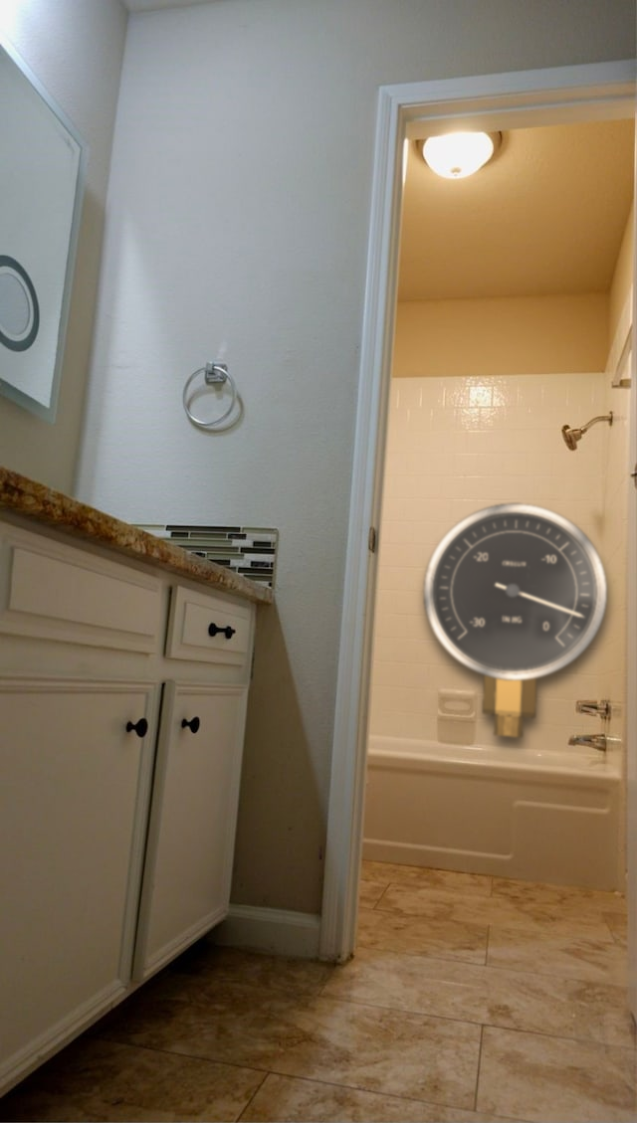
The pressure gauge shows -3 inHg
